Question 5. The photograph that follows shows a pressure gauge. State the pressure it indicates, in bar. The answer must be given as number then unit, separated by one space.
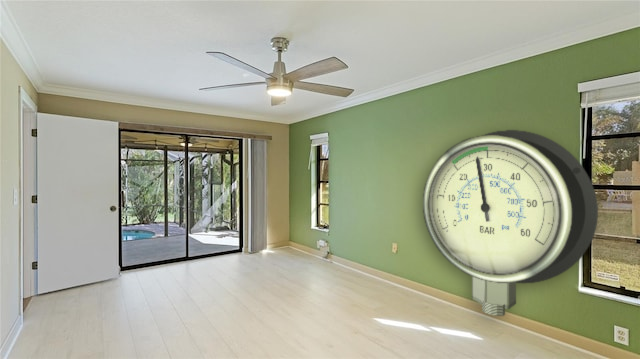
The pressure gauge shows 27.5 bar
